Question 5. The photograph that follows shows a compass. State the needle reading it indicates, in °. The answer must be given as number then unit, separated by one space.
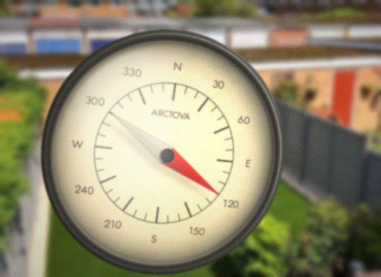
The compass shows 120 °
